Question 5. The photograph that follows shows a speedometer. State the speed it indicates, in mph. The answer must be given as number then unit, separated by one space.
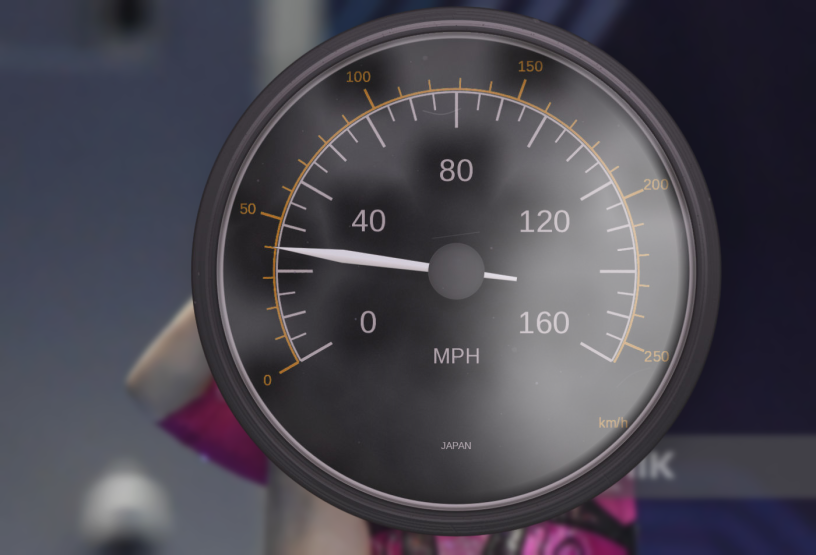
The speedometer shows 25 mph
